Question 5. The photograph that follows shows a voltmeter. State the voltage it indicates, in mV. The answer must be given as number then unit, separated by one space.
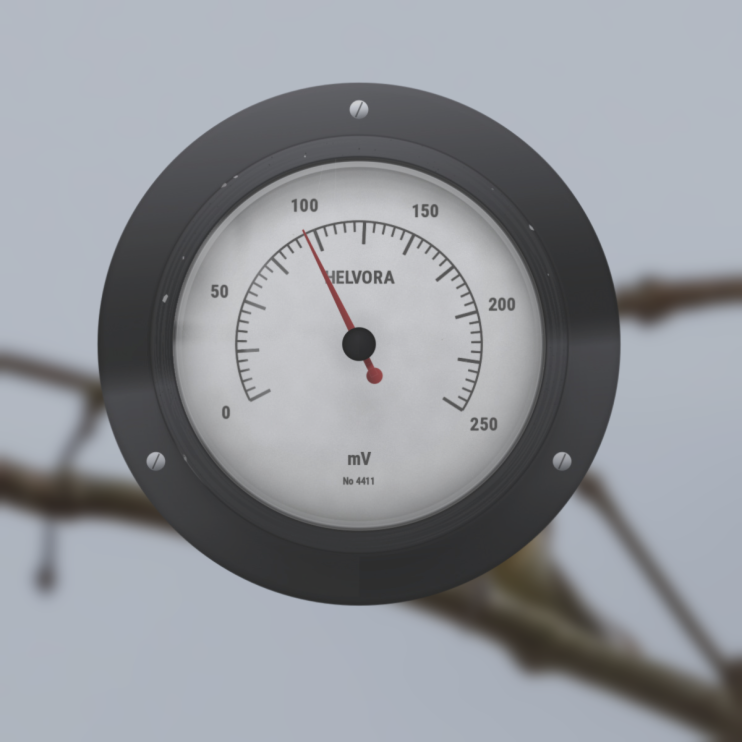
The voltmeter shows 95 mV
